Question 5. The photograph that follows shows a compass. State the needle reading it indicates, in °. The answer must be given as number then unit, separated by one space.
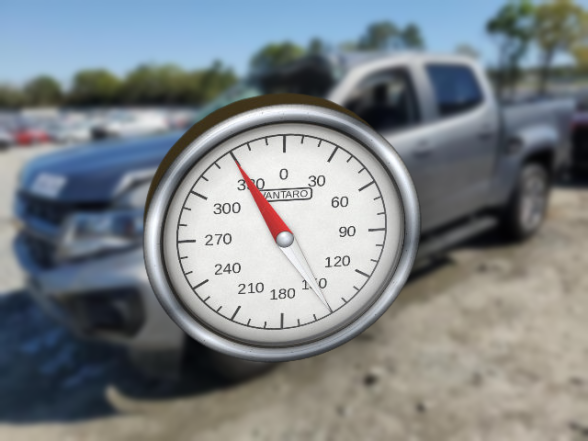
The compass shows 330 °
